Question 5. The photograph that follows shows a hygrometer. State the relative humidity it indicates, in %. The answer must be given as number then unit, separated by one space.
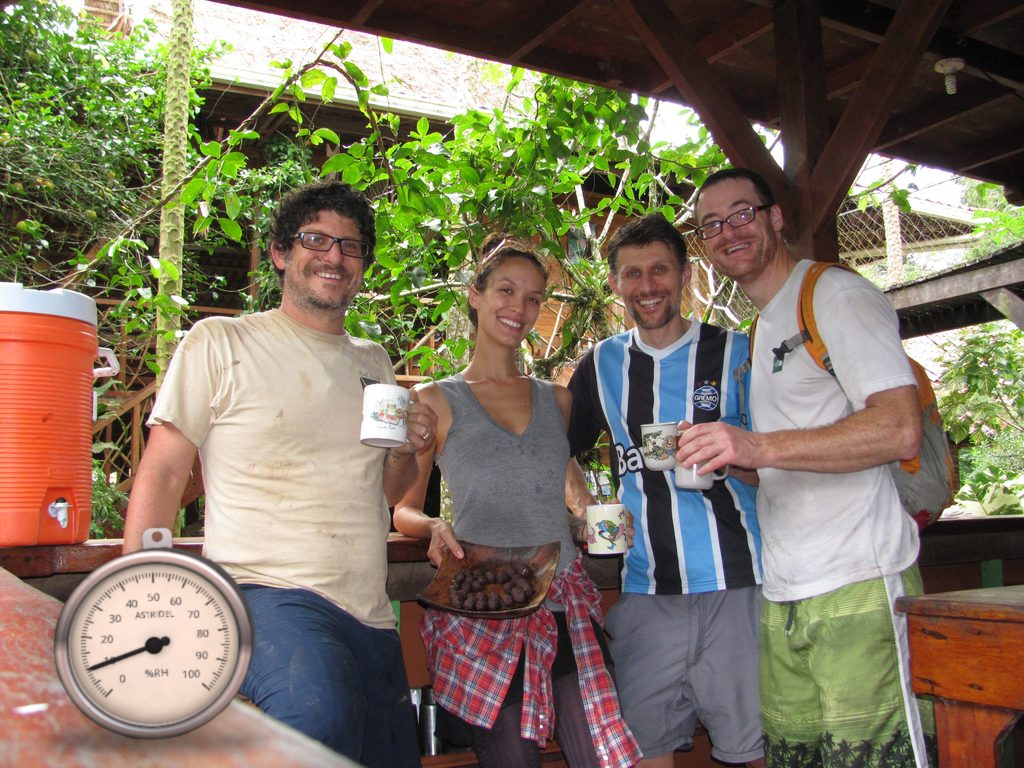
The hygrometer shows 10 %
